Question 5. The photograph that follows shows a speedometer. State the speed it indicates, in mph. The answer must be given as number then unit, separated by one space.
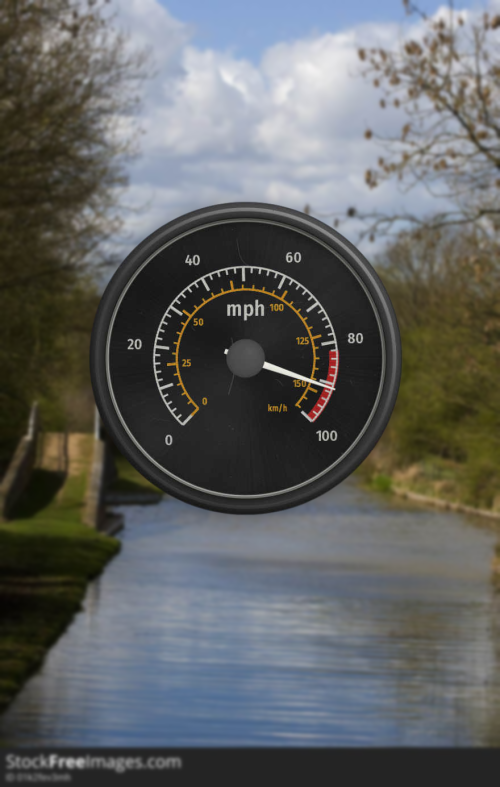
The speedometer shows 91 mph
